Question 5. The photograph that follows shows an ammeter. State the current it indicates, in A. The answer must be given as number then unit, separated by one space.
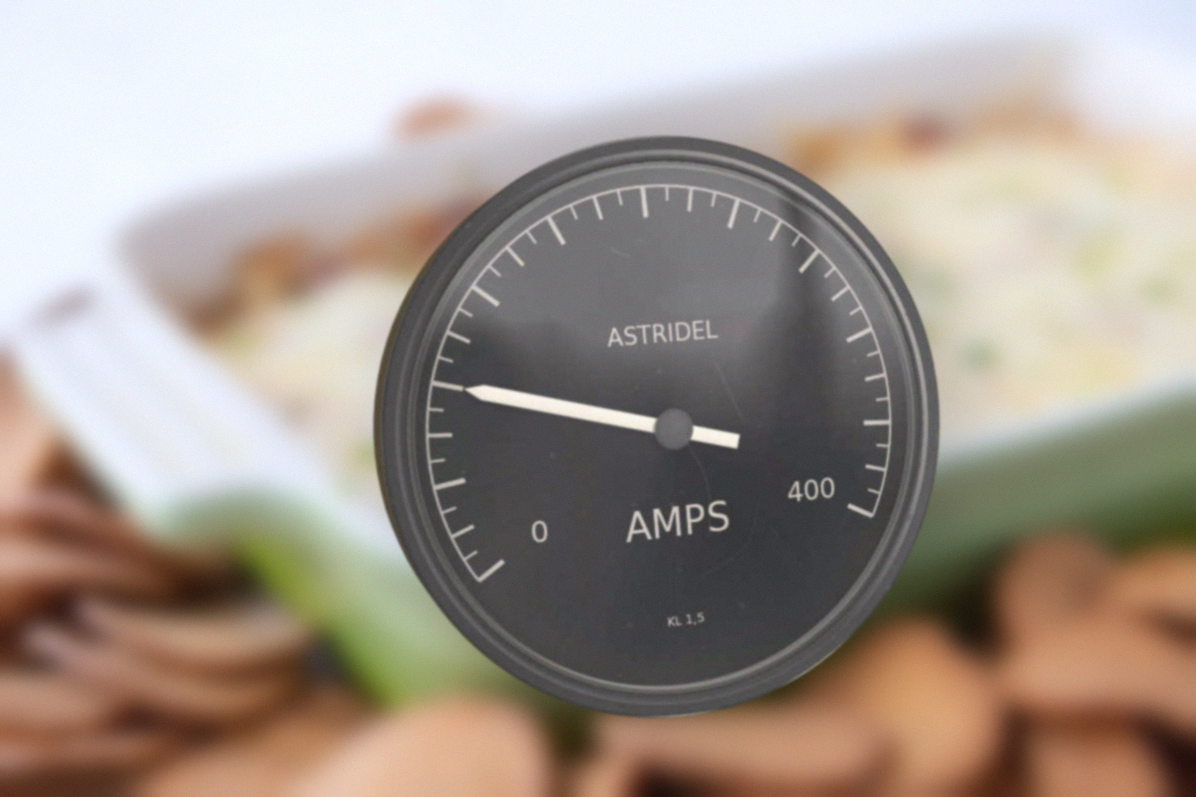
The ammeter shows 80 A
